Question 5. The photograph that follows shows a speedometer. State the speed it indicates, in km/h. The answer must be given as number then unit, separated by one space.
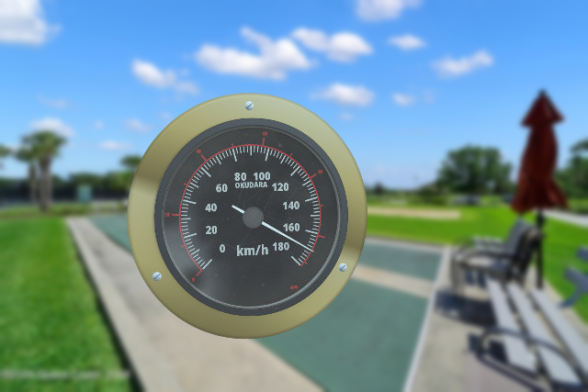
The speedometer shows 170 km/h
